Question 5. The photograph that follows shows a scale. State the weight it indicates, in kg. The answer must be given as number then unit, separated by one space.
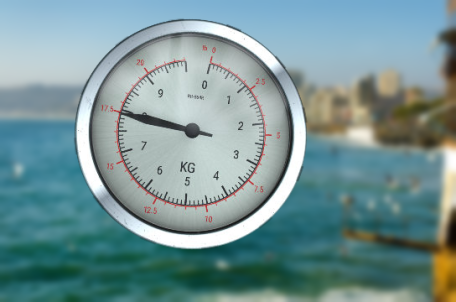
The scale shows 7.9 kg
